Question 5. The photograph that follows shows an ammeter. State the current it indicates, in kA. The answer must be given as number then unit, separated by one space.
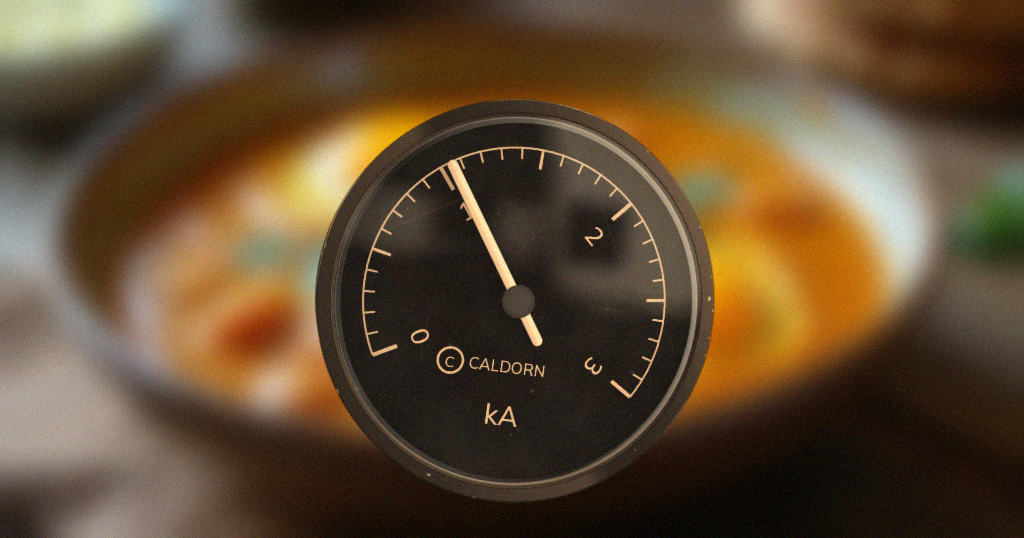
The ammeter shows 1.05 kA
